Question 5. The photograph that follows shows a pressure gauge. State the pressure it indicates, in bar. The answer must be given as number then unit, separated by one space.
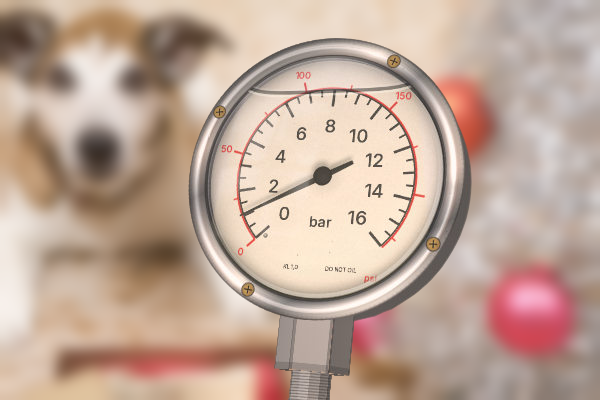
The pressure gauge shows 1 bar
